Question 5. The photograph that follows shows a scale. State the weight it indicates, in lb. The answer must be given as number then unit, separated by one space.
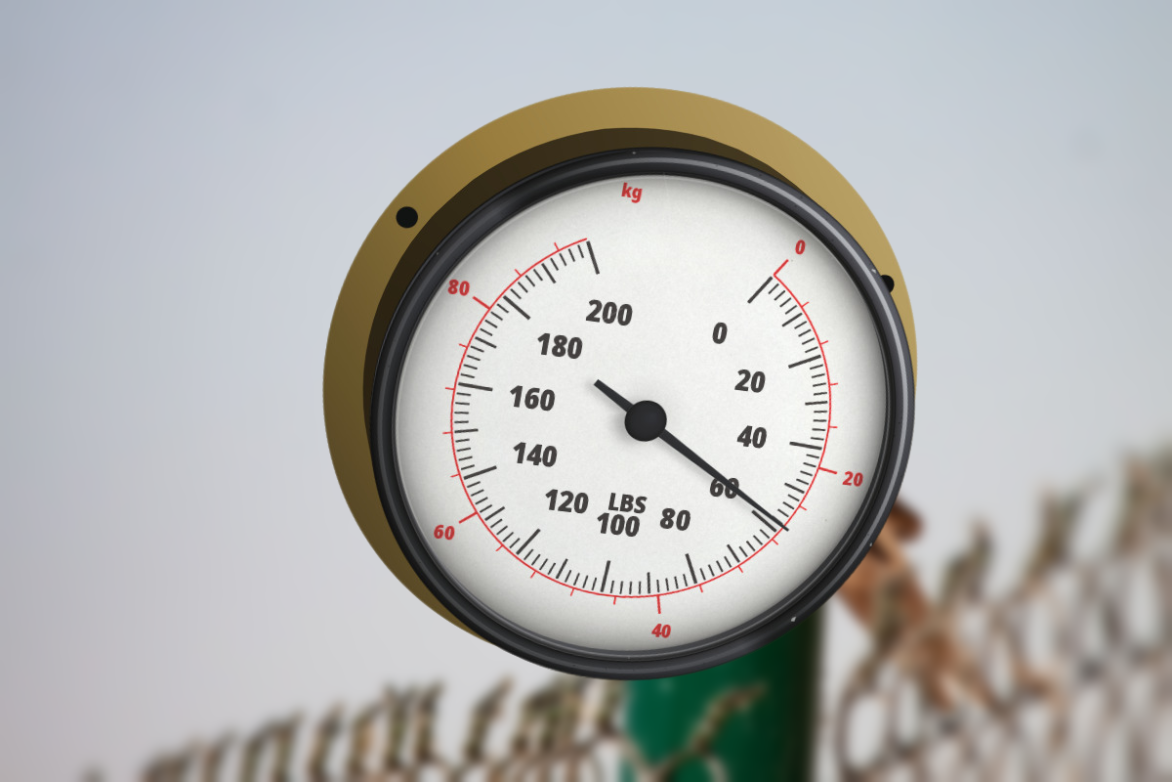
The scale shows 58 lb
